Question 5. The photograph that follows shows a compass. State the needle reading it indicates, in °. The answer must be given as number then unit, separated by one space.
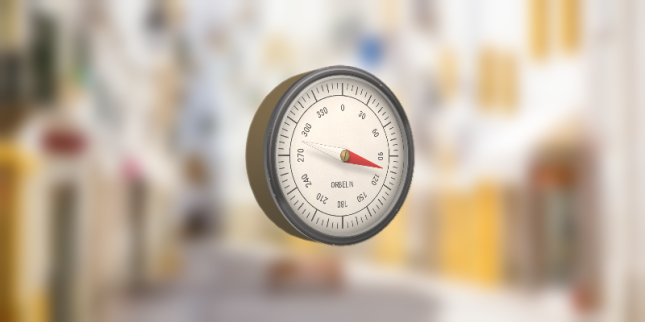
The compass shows 105 °
